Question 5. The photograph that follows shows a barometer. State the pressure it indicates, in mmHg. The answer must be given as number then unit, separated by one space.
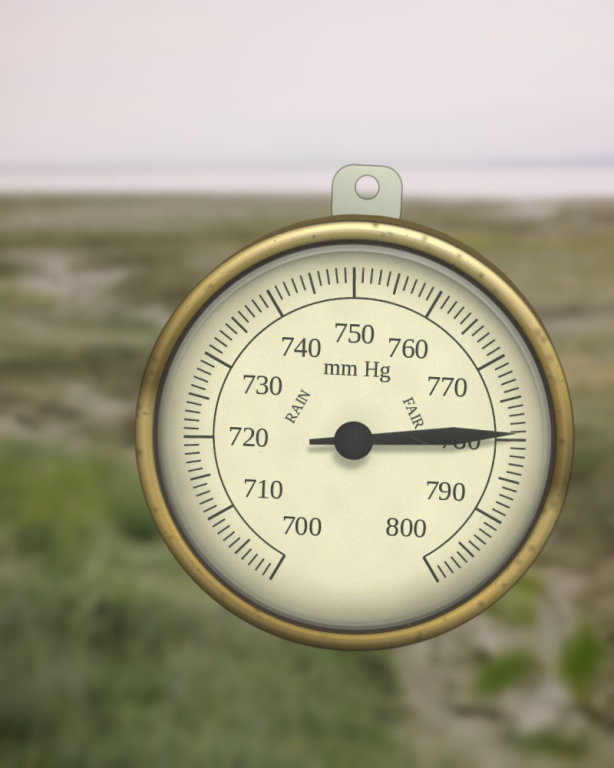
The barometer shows 779 mmHg
